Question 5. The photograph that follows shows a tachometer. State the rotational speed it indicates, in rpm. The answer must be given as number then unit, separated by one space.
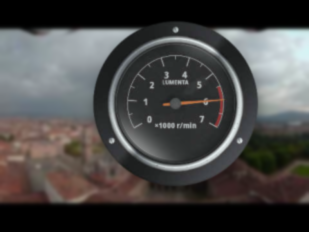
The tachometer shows 6000 rpm
